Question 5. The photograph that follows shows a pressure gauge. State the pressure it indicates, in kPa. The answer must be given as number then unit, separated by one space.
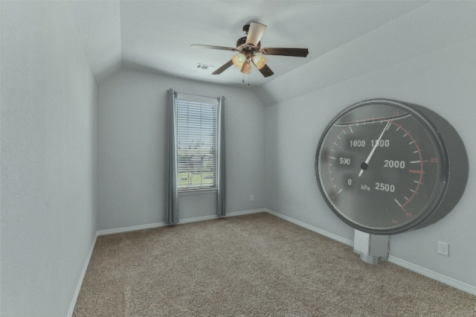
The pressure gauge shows 1500 kPa
